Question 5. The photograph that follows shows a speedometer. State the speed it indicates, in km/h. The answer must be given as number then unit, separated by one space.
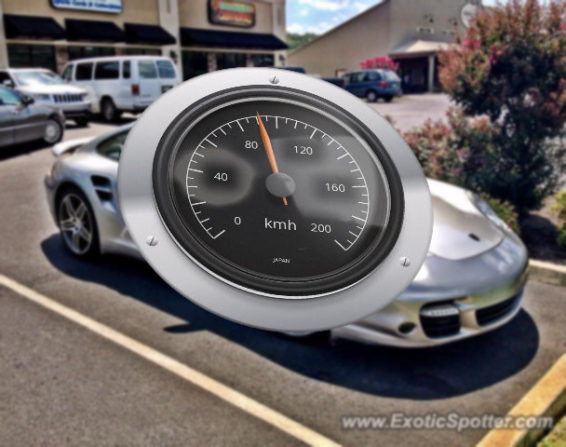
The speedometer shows 90 km/h
